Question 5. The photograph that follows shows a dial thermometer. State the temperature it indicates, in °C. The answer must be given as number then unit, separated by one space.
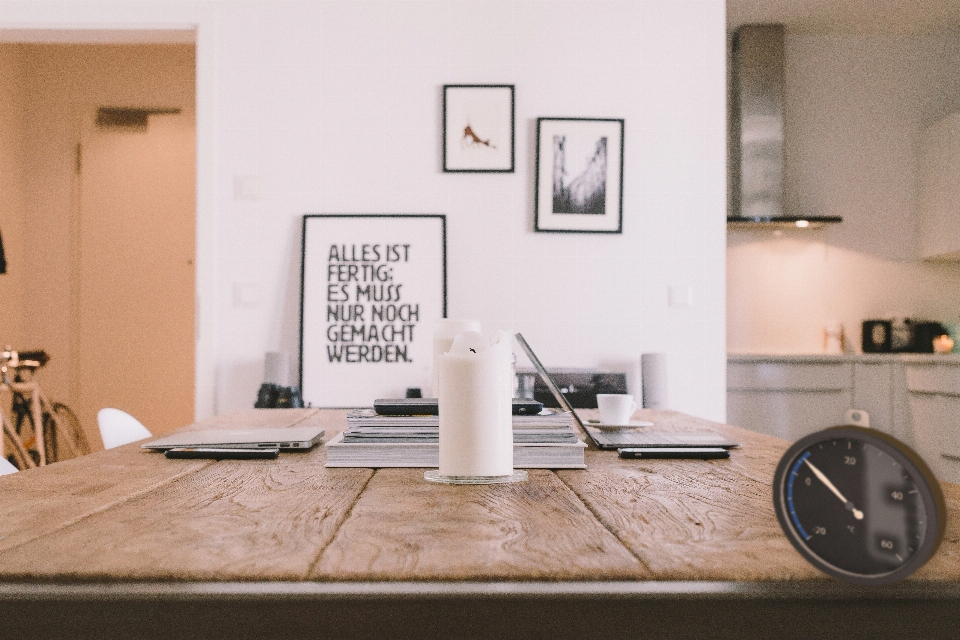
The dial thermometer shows 6 °C
